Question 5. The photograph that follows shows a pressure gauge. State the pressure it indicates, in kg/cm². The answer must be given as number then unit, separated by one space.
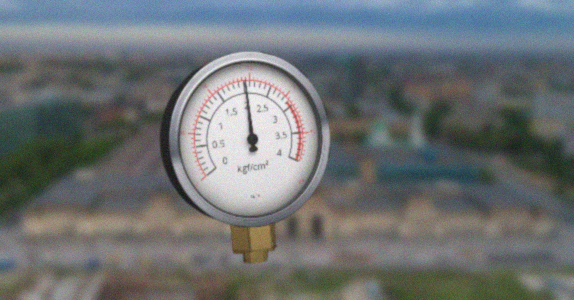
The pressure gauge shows 2 kg/cm²
